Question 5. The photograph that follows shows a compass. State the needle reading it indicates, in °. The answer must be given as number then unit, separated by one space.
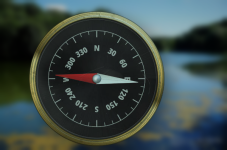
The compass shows 275 °
